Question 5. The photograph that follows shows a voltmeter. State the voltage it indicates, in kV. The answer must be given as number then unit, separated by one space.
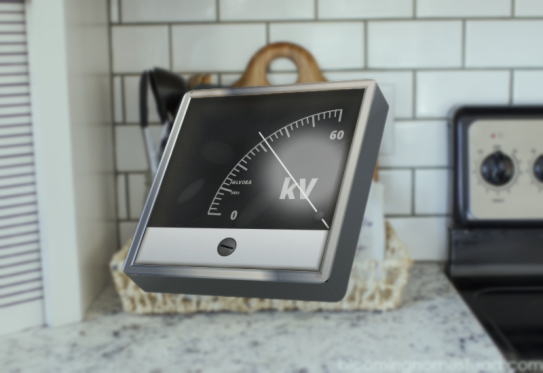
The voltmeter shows 32 kV
